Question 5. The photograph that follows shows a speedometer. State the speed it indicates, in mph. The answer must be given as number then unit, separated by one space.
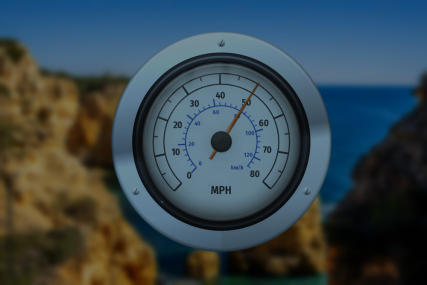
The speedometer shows 50 mph
